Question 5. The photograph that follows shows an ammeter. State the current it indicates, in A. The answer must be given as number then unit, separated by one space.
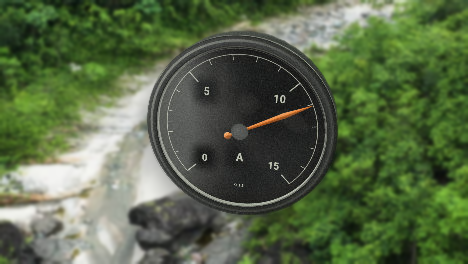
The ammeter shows 11 A
